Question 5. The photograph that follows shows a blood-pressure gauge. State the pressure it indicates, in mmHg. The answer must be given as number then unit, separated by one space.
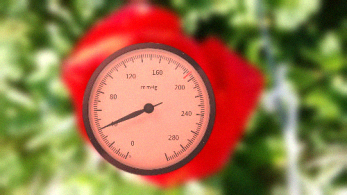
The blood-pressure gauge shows 40 mmHg
